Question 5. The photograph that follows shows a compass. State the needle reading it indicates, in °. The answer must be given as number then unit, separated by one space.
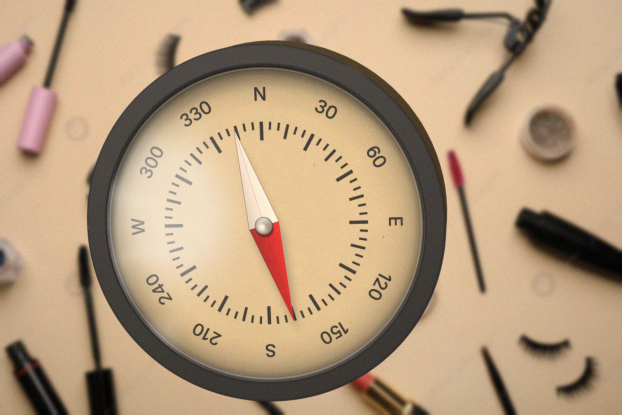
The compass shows 165 °
